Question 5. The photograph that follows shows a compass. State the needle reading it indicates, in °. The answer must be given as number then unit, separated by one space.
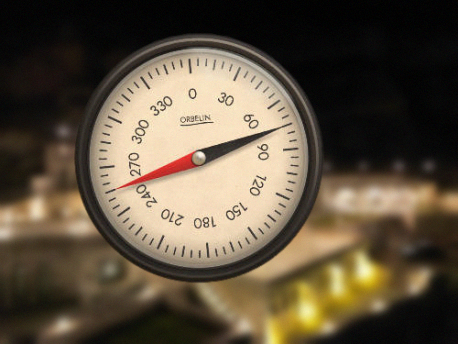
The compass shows 255 °
